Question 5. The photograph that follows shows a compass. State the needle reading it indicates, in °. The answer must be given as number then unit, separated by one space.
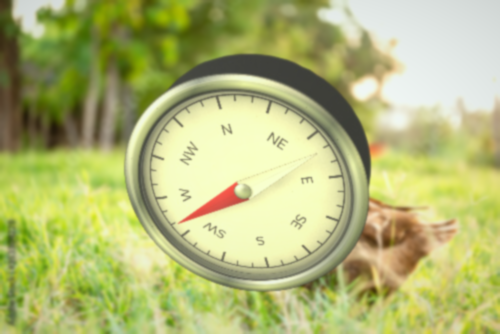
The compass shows 250 °
